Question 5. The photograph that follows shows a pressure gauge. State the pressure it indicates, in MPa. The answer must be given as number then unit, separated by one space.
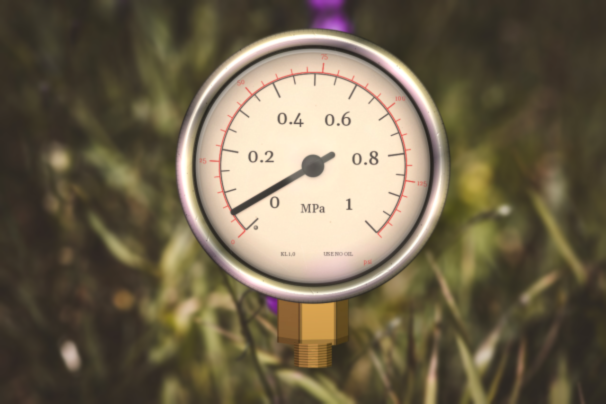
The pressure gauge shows 0.05 MPa
